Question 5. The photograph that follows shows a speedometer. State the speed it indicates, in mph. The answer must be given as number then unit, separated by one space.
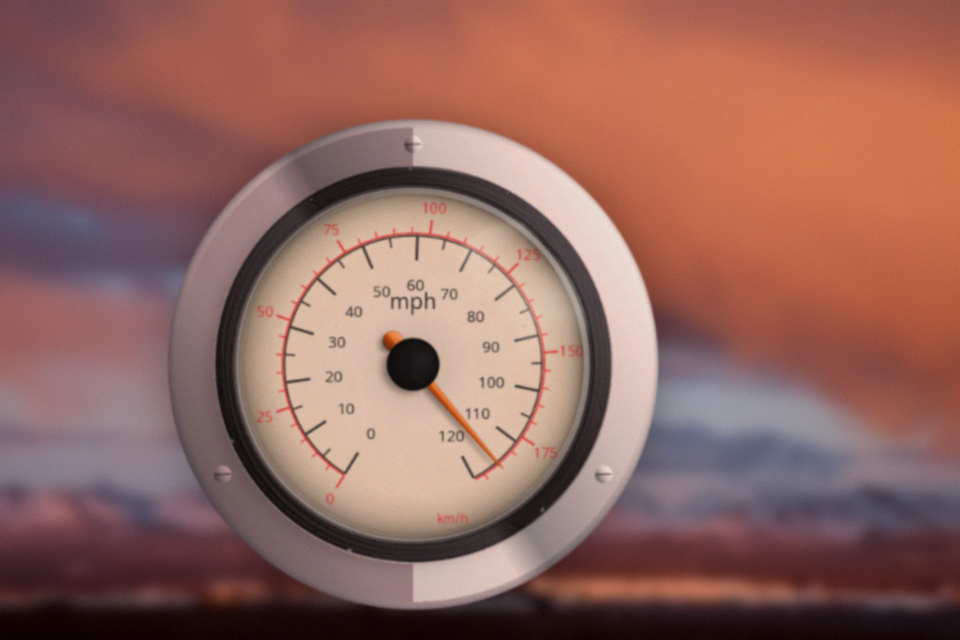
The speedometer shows 115 mph
